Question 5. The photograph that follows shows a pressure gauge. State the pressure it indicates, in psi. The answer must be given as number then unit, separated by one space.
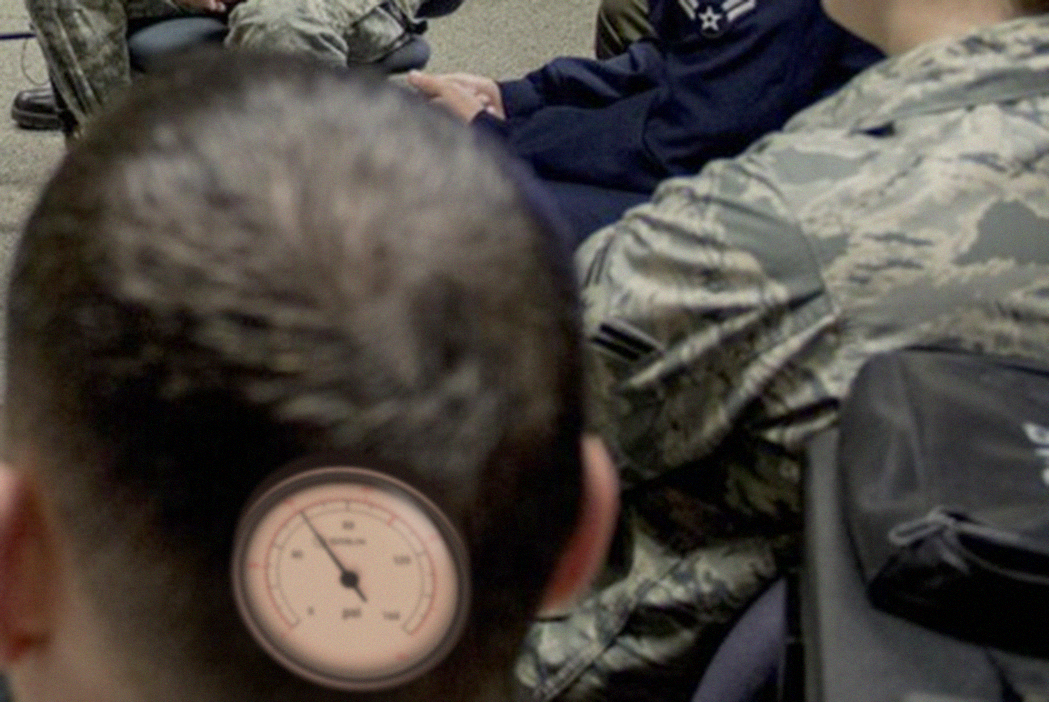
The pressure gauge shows 60 psi
